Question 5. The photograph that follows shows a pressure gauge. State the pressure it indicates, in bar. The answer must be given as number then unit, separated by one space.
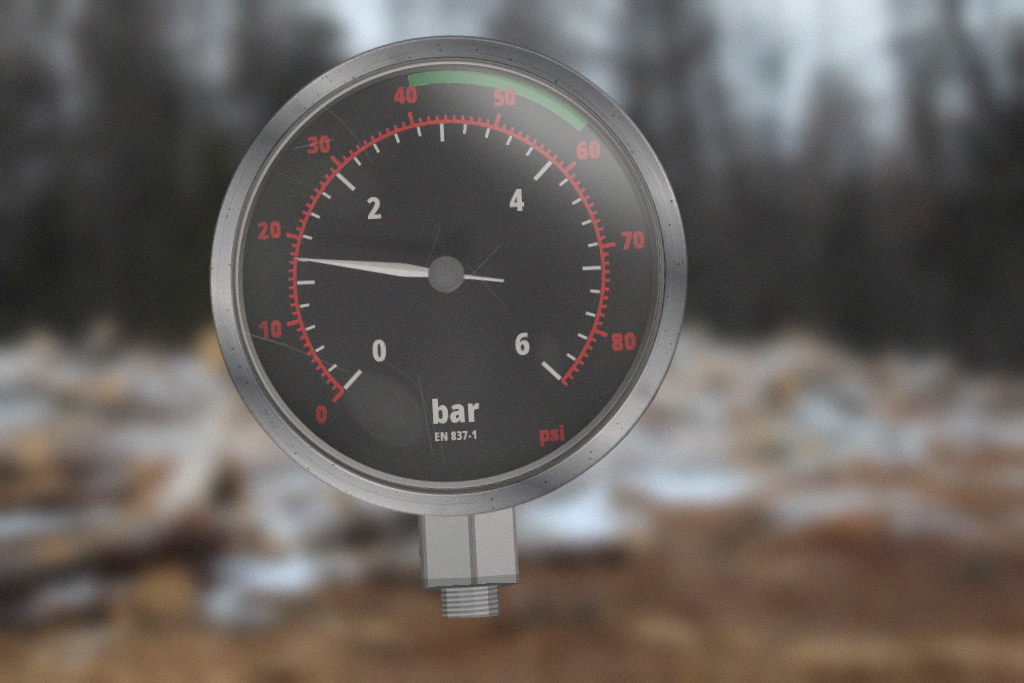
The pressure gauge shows 1.2 bar
